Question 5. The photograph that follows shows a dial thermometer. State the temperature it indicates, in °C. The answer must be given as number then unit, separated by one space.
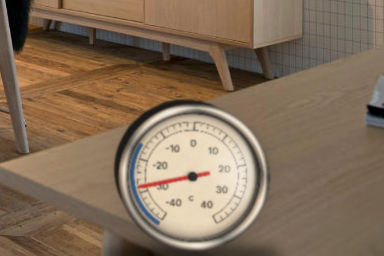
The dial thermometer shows -28 °C
